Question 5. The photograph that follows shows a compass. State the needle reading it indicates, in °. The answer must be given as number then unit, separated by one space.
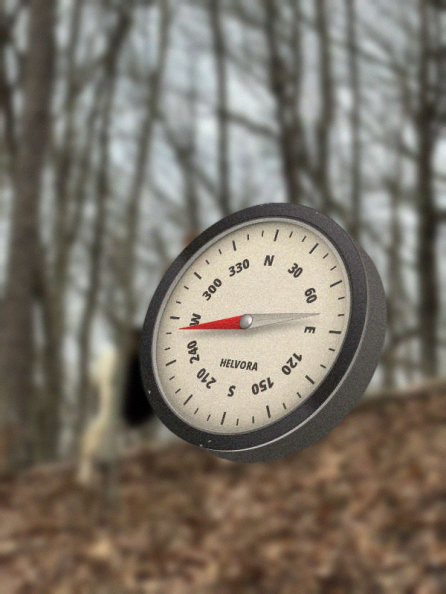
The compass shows 260 °
